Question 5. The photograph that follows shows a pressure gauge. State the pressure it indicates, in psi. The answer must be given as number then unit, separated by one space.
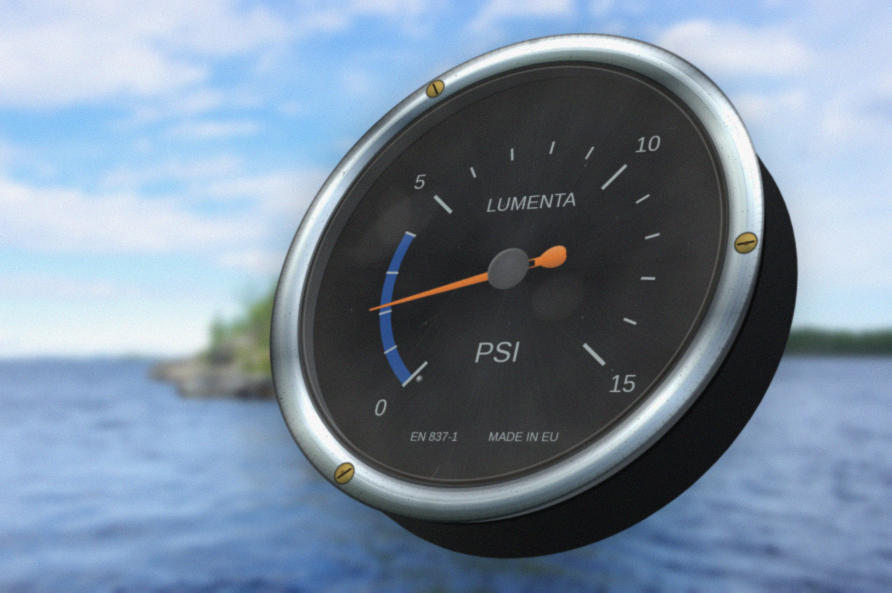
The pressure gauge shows 2 psi
